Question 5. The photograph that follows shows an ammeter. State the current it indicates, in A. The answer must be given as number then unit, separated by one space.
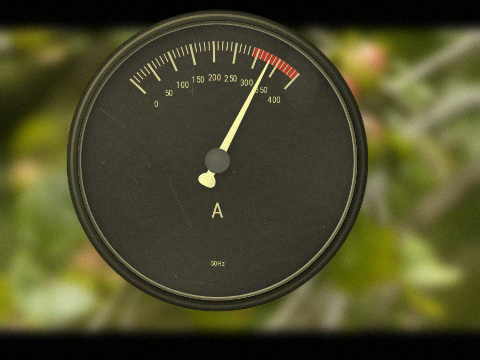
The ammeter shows 330 A
